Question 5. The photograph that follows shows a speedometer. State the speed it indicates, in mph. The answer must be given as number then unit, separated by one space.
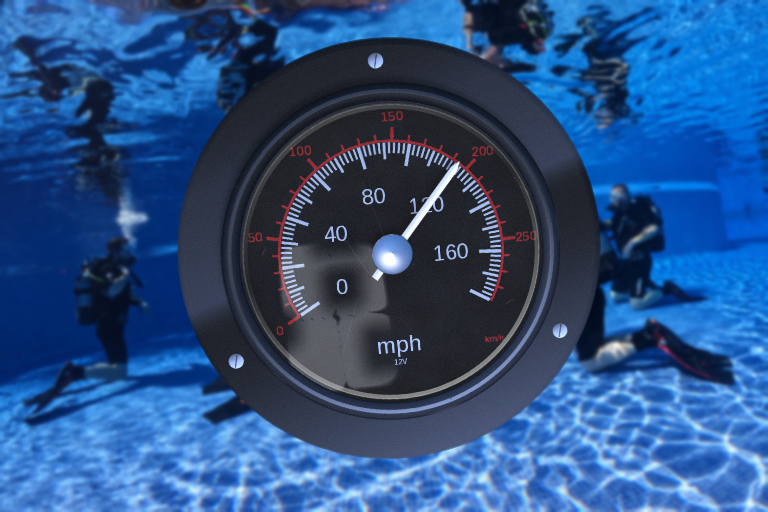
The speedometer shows 120 mph
